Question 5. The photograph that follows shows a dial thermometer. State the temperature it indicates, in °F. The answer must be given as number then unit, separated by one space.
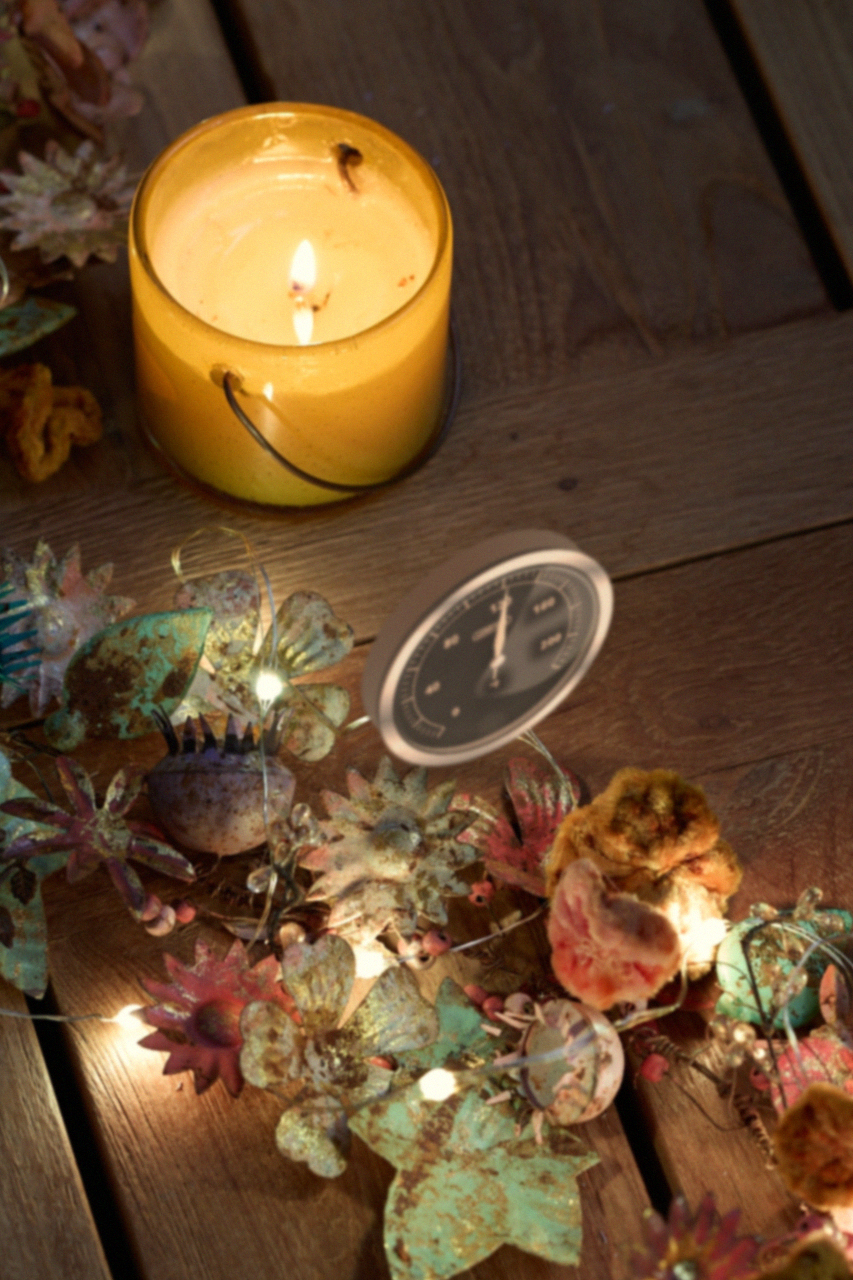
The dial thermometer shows 120 °F
